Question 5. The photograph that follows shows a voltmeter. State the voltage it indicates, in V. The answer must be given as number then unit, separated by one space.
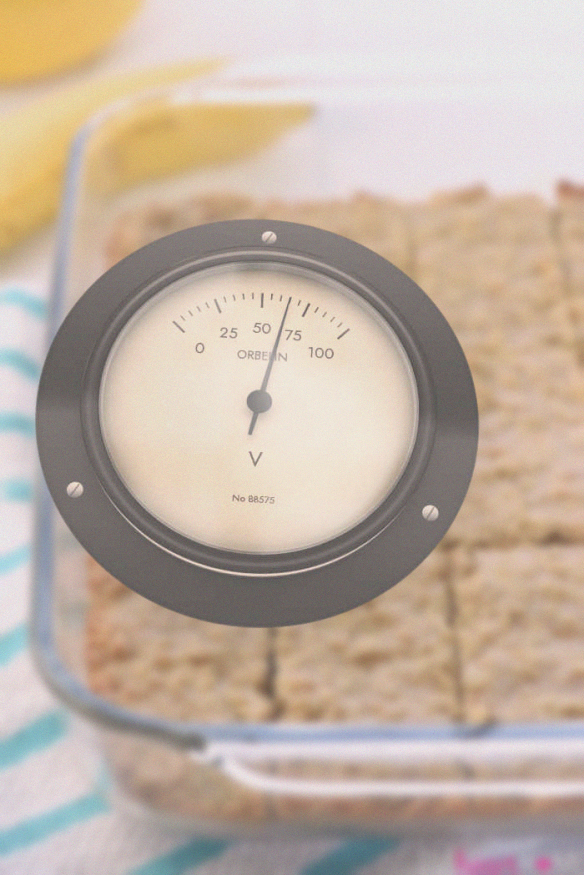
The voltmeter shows 65 V
